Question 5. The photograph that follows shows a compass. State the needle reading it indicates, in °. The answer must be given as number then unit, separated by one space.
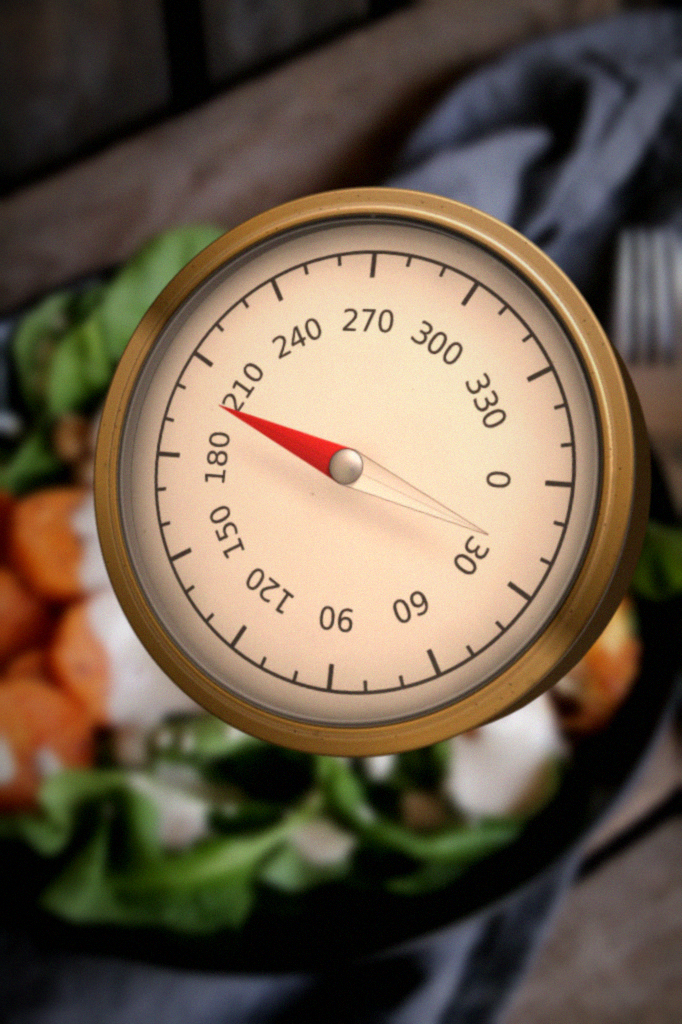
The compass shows 200 °
